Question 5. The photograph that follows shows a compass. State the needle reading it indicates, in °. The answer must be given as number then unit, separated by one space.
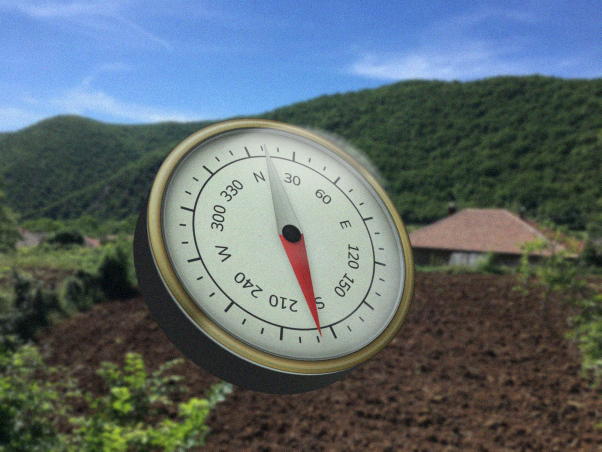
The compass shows 190 °
